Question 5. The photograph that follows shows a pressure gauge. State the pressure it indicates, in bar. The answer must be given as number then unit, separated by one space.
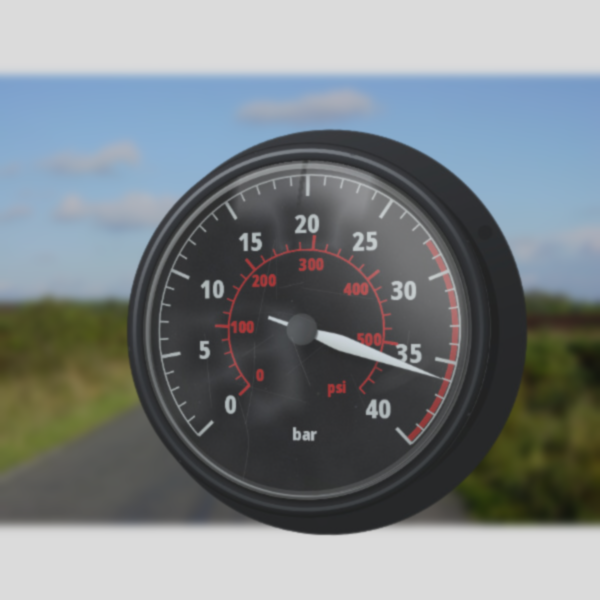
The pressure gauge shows 36 bar
